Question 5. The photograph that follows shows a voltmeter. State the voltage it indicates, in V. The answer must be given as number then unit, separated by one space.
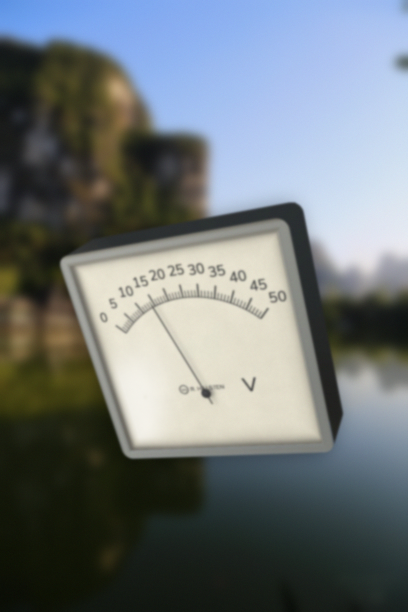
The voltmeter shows 15 V
